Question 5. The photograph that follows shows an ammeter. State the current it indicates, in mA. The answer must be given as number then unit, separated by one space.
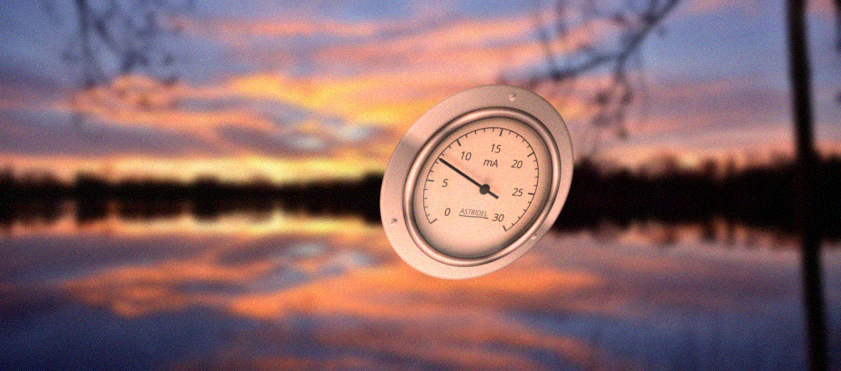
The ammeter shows 7.5 mA
